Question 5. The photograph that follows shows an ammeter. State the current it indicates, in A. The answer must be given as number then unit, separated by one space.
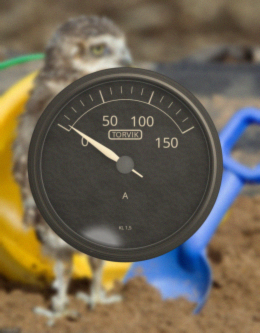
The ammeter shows 5 A
